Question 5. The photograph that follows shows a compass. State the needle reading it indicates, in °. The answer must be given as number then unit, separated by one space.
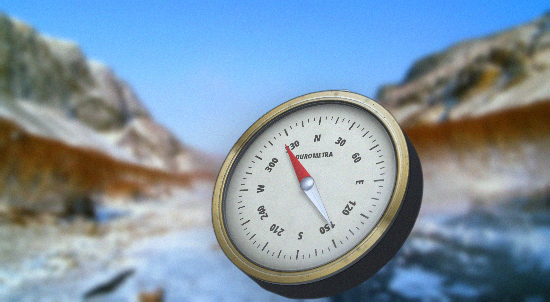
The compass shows 325 °
